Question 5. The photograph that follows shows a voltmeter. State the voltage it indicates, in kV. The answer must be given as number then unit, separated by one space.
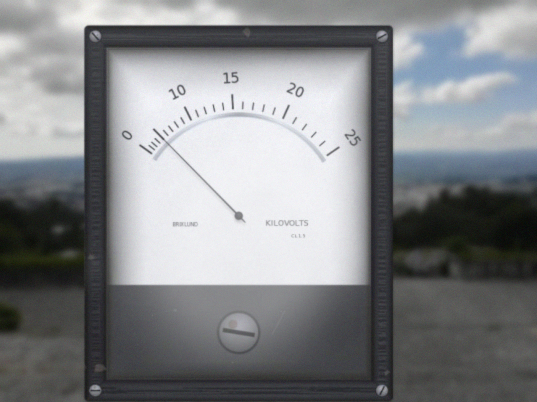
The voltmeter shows 5 kV
